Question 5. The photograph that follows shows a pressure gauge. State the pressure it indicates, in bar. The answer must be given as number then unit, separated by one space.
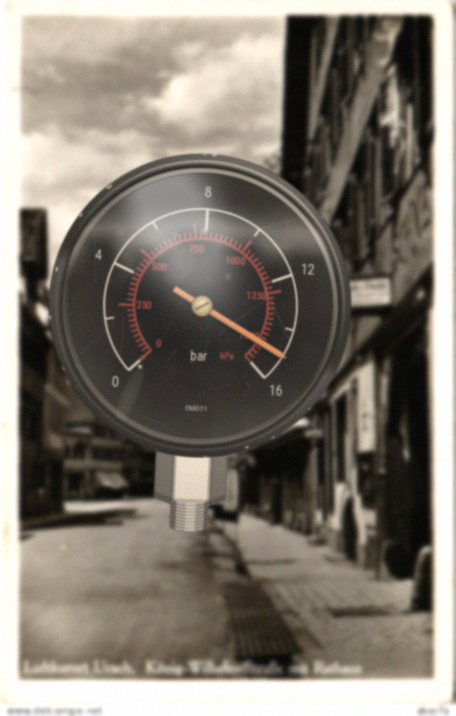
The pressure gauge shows 15 bar
